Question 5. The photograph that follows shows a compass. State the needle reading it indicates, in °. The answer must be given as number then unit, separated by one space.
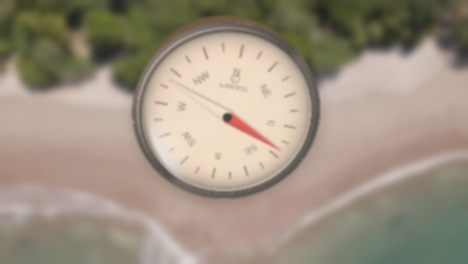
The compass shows 112.5 °
